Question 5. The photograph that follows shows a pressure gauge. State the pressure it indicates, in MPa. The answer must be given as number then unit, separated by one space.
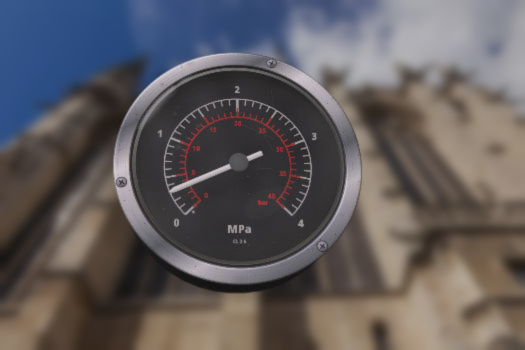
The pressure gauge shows 0.3 MPa
